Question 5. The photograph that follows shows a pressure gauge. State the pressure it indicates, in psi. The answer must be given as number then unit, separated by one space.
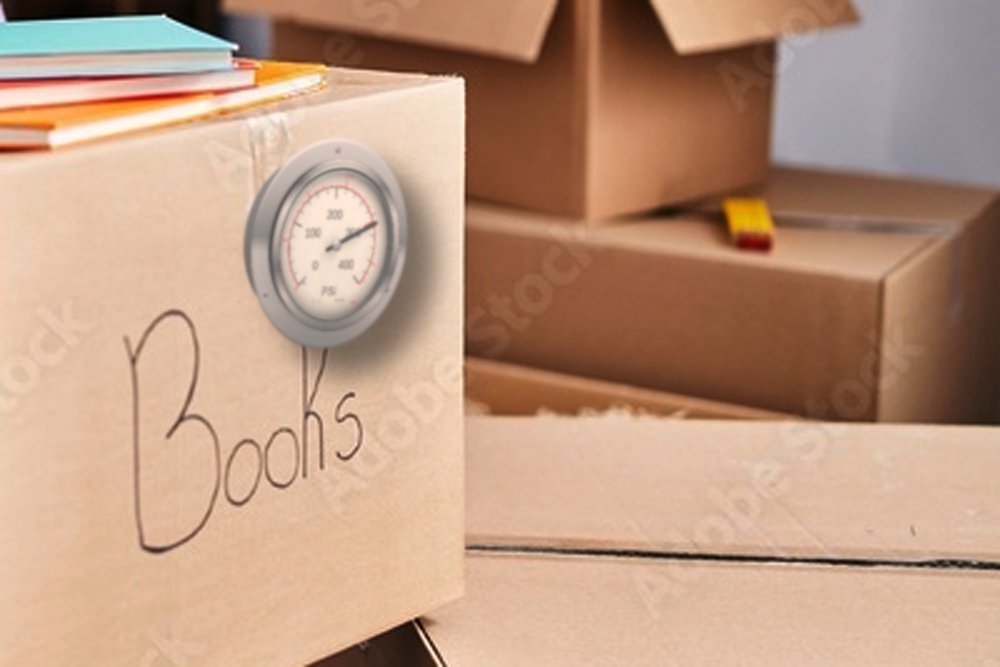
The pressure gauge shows 300 psi
